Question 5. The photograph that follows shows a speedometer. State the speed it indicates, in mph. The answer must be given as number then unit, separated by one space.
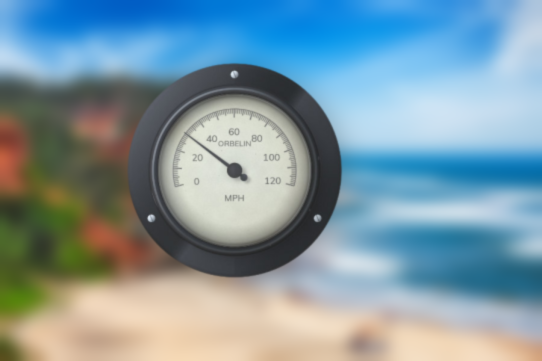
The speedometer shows 30 mph
